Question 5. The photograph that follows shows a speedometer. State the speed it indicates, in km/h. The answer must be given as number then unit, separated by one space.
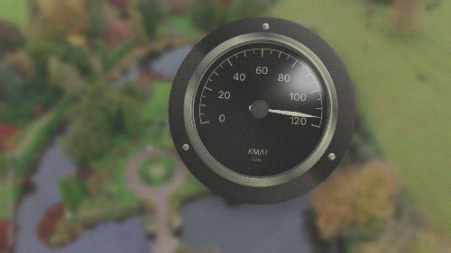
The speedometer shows 115 km/h
